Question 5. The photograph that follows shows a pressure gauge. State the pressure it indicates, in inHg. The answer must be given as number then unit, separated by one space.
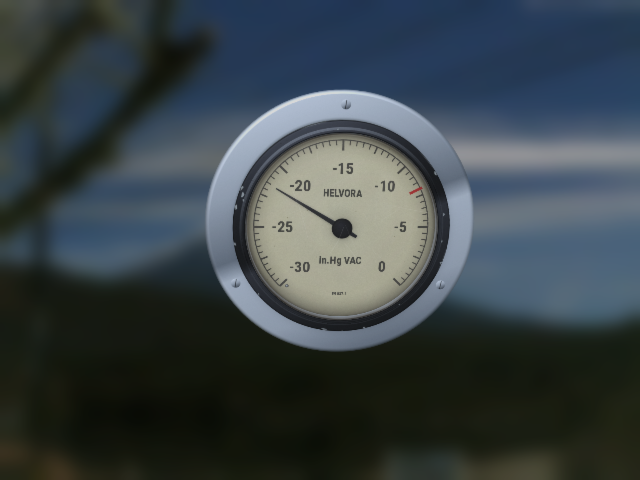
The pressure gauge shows -21.5 inHg
